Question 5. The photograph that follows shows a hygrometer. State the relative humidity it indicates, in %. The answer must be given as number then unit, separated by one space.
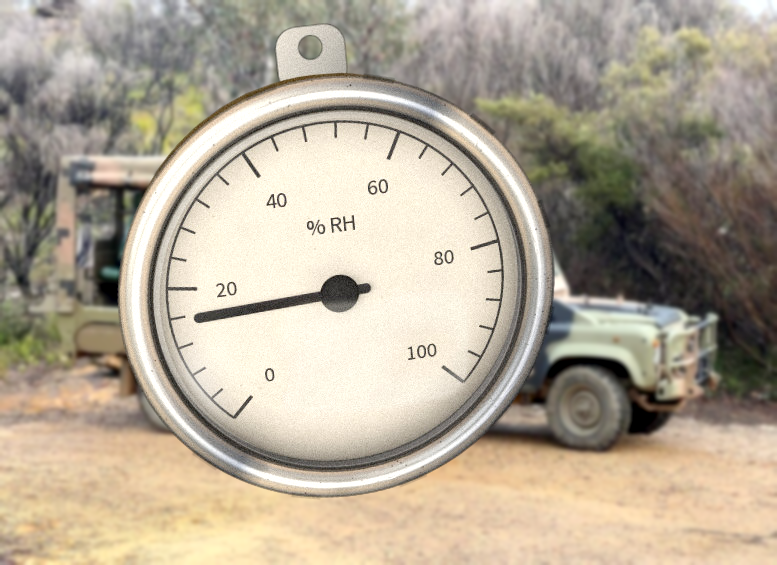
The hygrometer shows 16 %
